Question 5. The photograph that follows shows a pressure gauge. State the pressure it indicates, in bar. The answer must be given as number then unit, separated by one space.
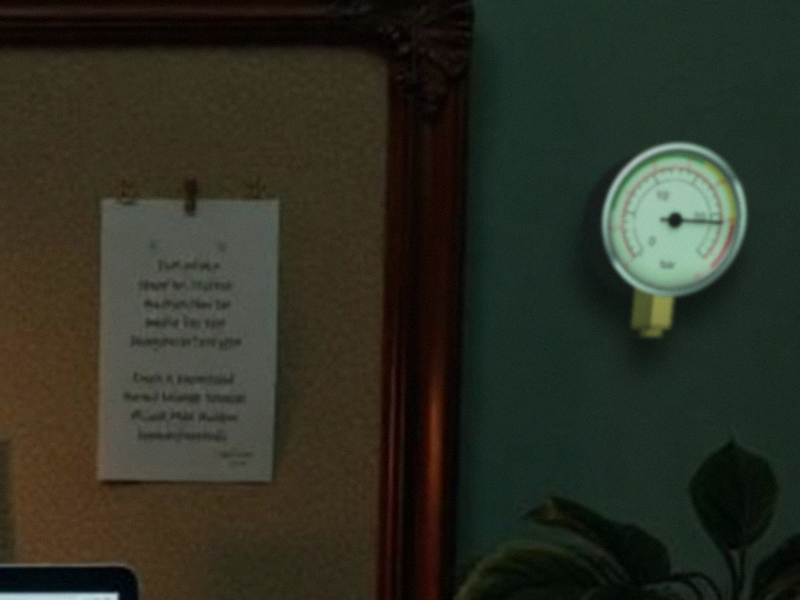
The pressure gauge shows 21 bar
